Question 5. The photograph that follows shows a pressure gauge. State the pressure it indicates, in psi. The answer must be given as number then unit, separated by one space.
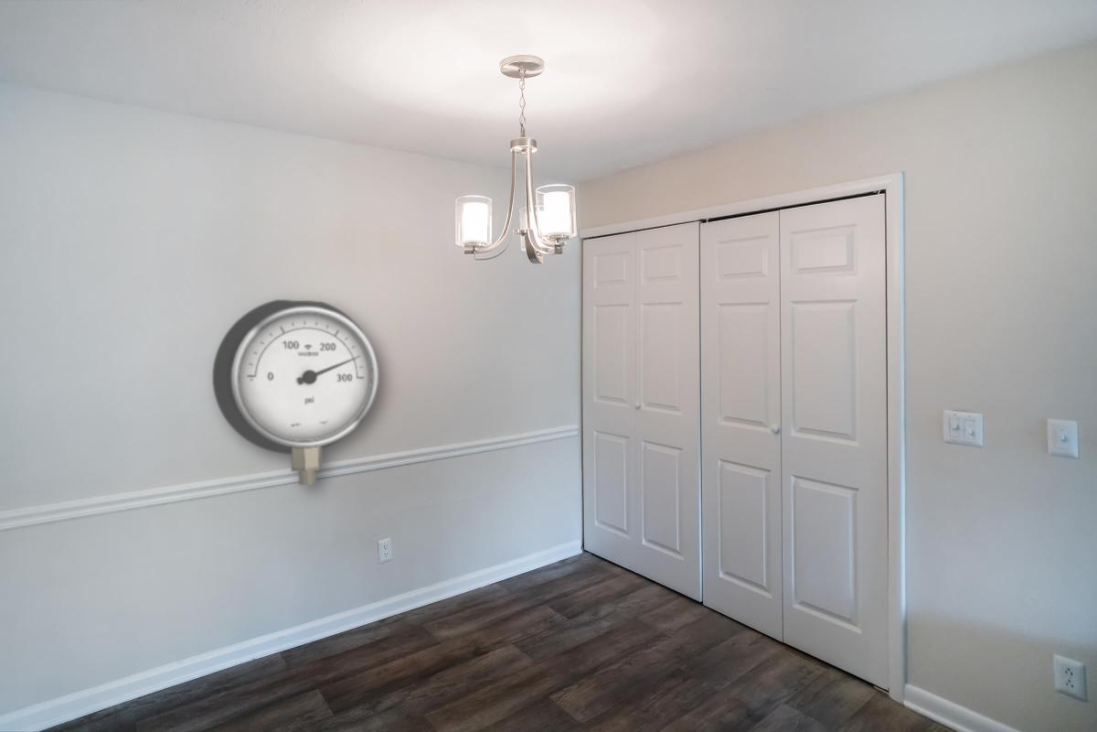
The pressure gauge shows 260 psi
